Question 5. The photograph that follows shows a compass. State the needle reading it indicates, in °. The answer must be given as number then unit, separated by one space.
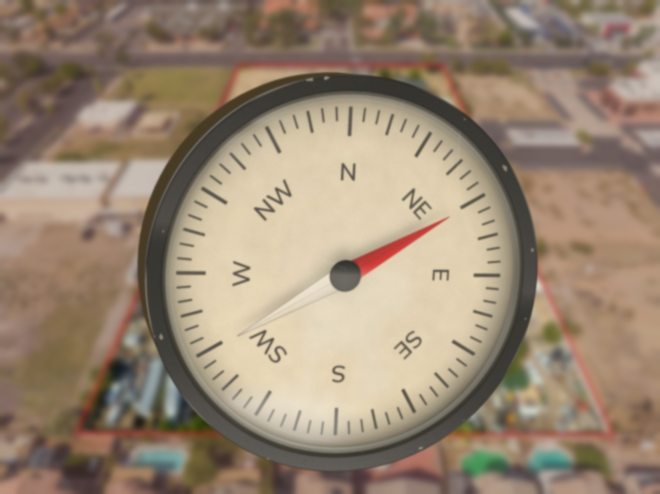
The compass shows 60 °
